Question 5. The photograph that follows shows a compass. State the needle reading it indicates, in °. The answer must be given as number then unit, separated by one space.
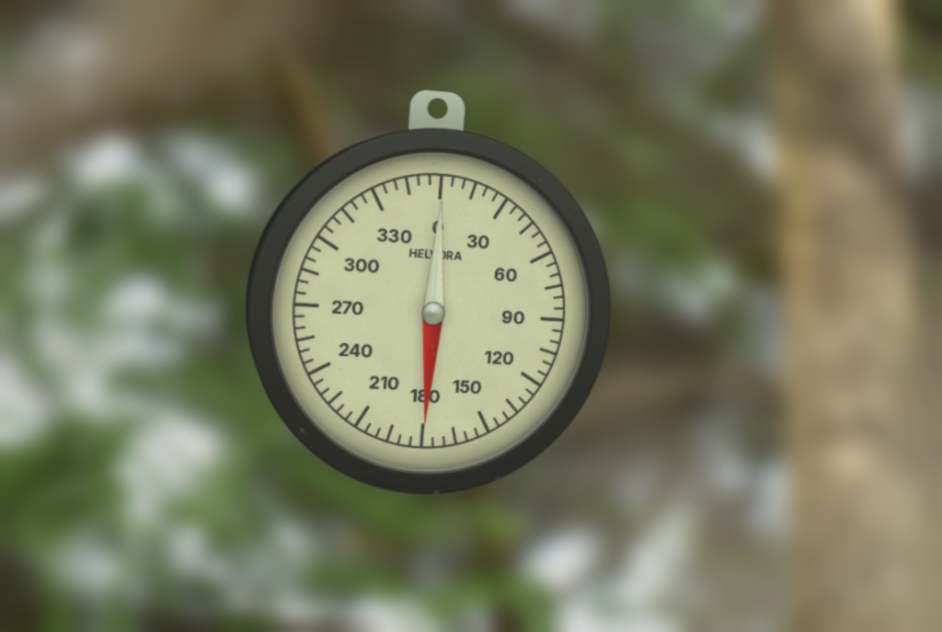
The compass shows 180 °
